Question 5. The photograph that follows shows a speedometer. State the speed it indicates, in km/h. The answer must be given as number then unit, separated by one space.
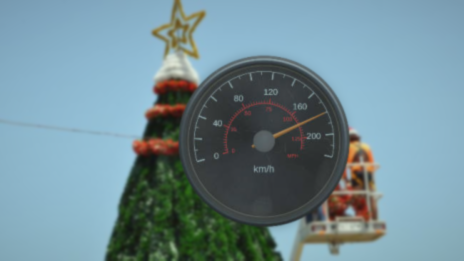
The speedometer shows 180 km/h
